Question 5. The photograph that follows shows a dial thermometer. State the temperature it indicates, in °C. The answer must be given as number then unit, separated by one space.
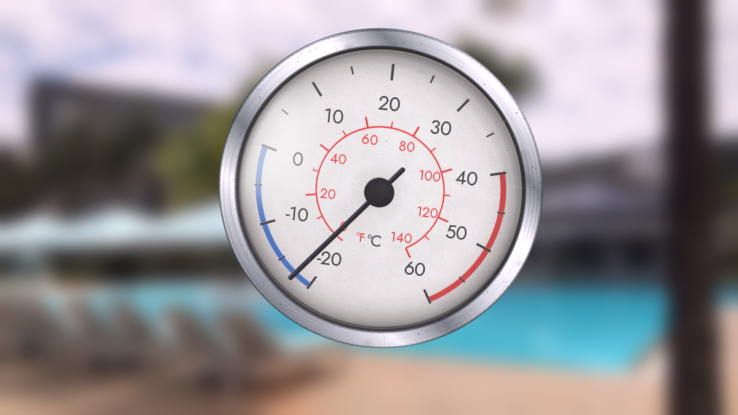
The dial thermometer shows -17.5 °C
